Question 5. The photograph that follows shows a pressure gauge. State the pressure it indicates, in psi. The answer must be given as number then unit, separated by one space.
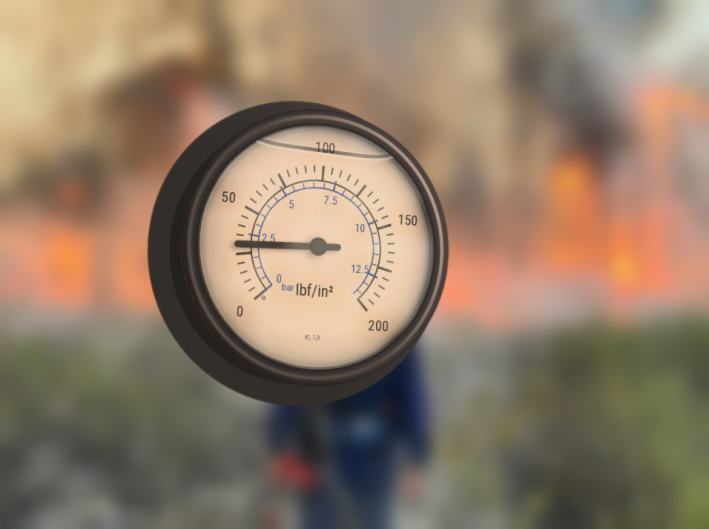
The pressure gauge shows 30 psi
